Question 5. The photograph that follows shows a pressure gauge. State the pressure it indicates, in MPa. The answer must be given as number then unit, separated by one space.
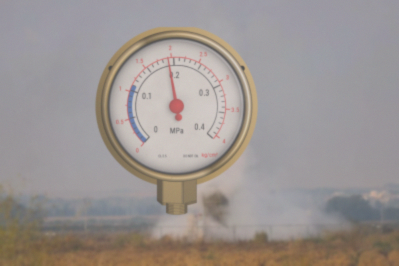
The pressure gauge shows 0.19 MPa
